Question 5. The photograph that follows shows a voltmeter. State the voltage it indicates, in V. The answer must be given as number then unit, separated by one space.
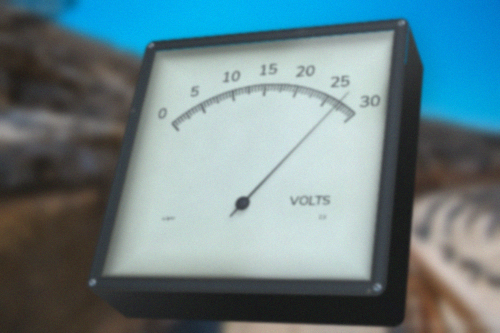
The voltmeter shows 27.5 V
